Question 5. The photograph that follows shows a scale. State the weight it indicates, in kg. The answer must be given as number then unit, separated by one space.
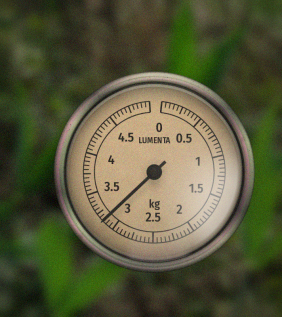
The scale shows 3.15 kg
